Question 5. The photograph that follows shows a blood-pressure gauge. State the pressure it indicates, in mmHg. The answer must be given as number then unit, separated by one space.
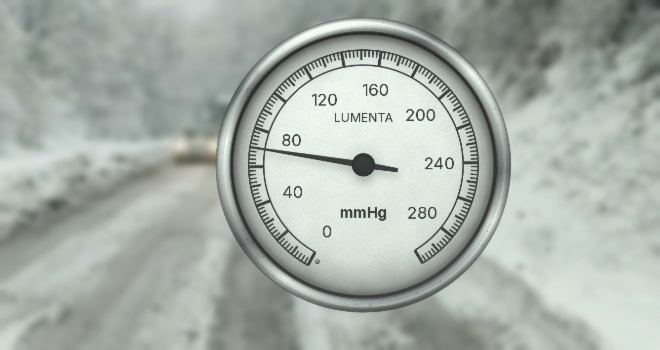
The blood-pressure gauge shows 70 mmHg
